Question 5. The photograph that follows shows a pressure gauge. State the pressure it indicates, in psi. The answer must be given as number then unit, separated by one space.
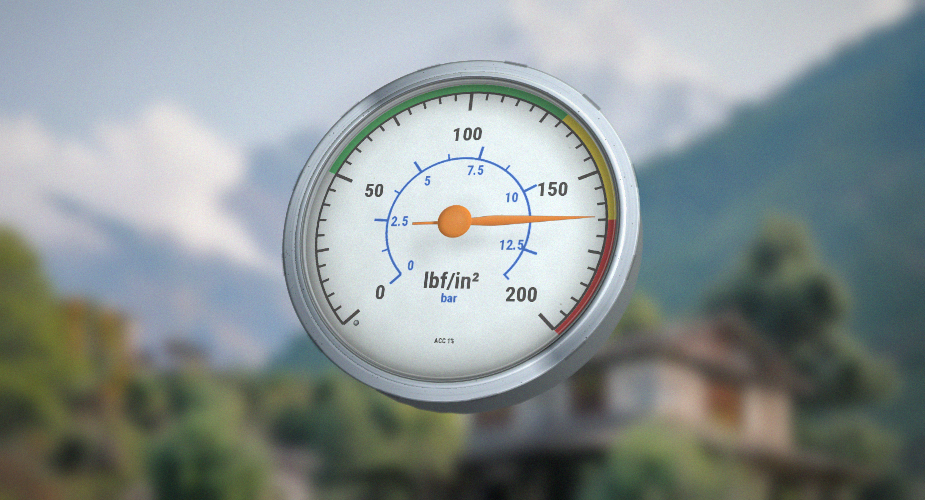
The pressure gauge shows 165 psi
